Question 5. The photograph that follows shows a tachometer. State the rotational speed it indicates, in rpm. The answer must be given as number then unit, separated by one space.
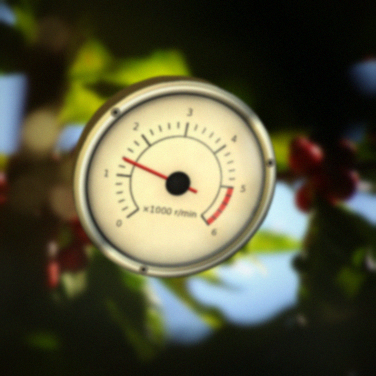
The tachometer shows 1400 rpm
